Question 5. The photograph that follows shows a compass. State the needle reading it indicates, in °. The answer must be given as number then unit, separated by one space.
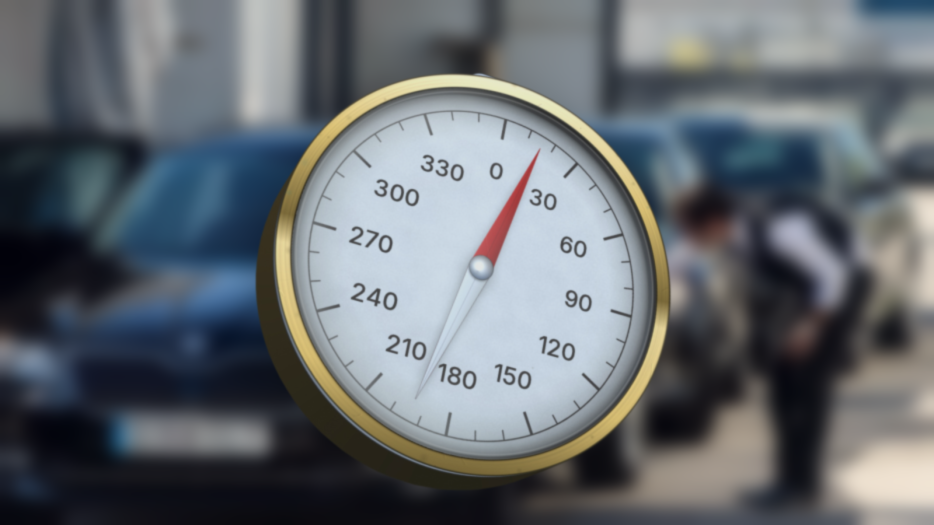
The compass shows 15 °
